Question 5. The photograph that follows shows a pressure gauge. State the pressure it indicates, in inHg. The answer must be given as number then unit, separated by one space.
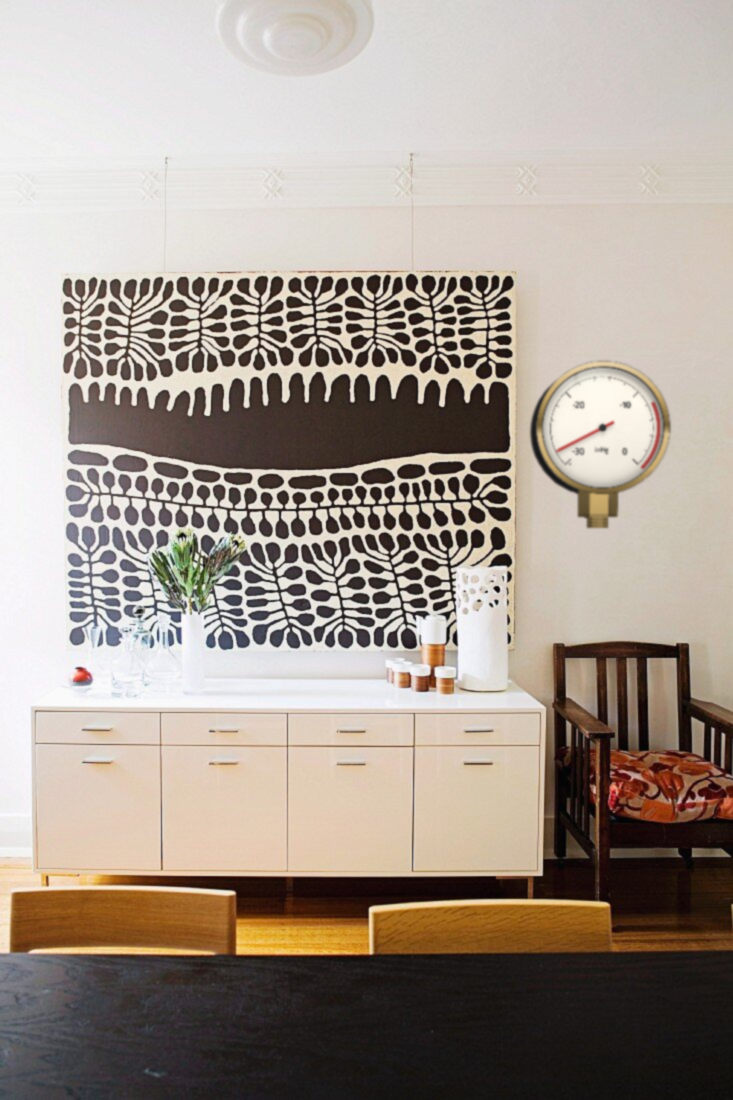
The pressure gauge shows -28 inHg
